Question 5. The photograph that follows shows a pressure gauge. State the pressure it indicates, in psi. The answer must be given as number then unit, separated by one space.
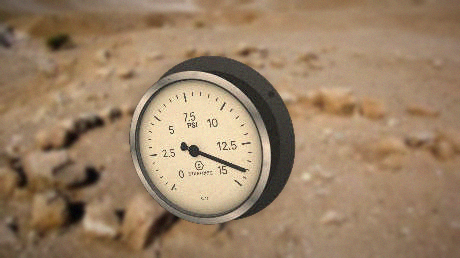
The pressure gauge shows 14 psi
